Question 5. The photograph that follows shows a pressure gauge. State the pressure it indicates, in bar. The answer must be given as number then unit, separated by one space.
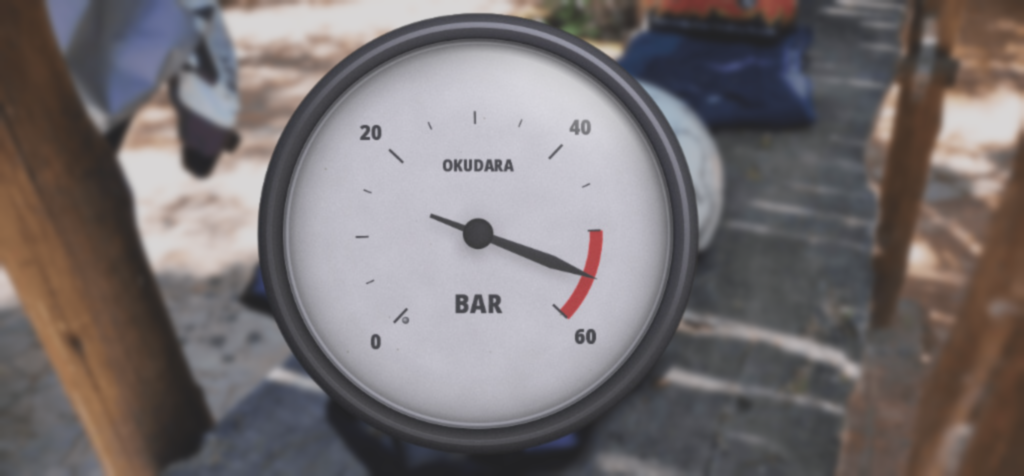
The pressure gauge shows 55 bar
